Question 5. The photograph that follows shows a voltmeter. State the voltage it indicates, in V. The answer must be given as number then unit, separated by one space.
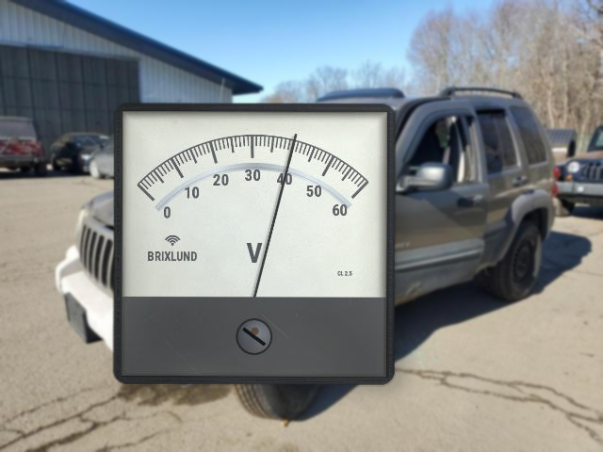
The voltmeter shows 40 V
